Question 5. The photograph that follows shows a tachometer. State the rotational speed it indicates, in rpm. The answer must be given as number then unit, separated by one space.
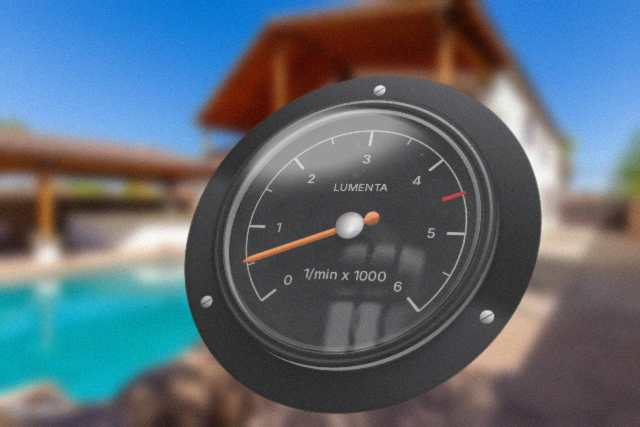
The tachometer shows 500 rpm
